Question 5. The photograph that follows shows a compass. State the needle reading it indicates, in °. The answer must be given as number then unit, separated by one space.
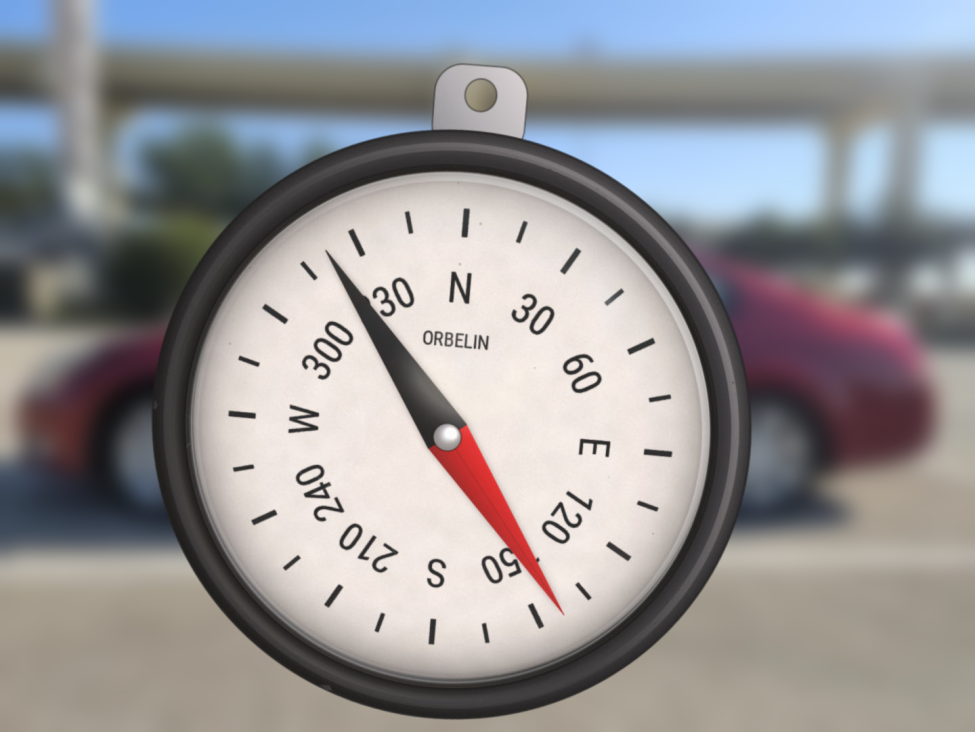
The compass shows 142.5 °
